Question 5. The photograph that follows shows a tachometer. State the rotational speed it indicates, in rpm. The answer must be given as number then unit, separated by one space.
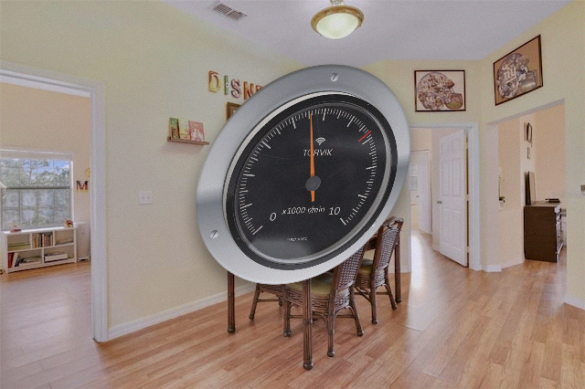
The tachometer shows 4500 rpm
